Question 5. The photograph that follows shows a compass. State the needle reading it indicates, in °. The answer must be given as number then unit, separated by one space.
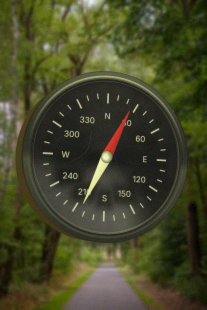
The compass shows 25 °
